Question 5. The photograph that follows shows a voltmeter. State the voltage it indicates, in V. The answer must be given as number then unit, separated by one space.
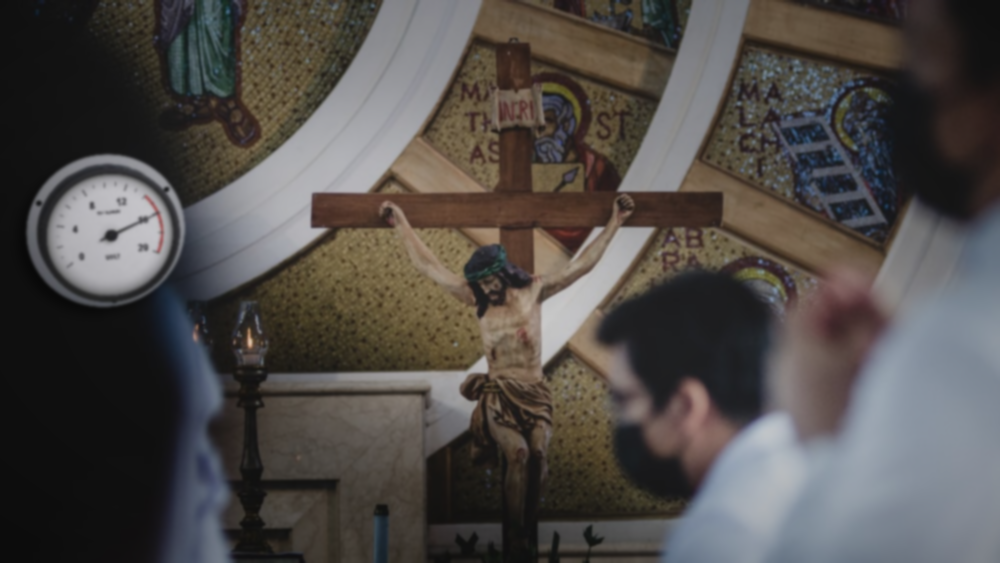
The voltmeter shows 16 V
